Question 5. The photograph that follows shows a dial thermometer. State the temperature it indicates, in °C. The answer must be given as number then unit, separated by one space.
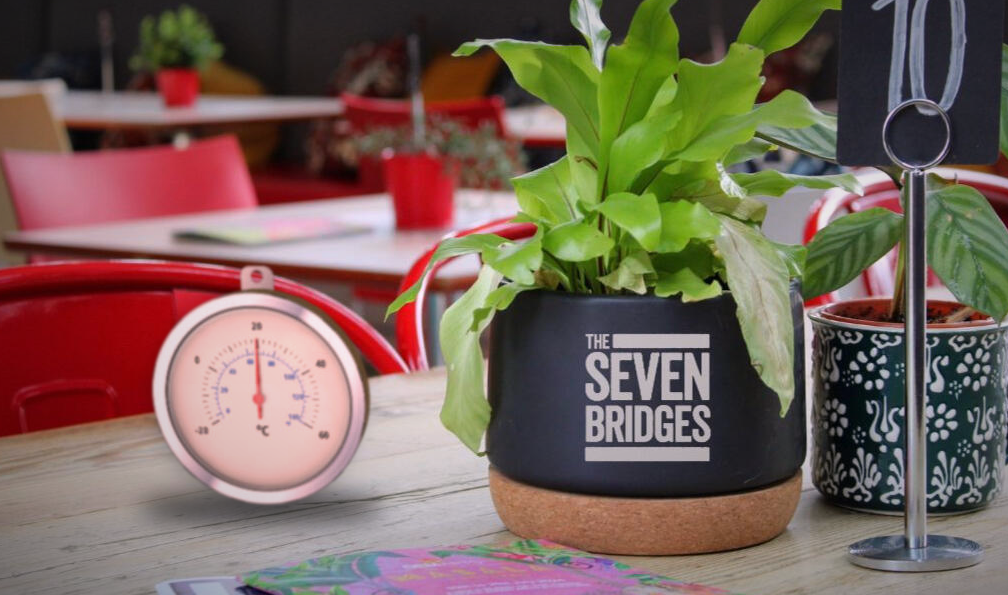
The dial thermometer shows 20 °C
